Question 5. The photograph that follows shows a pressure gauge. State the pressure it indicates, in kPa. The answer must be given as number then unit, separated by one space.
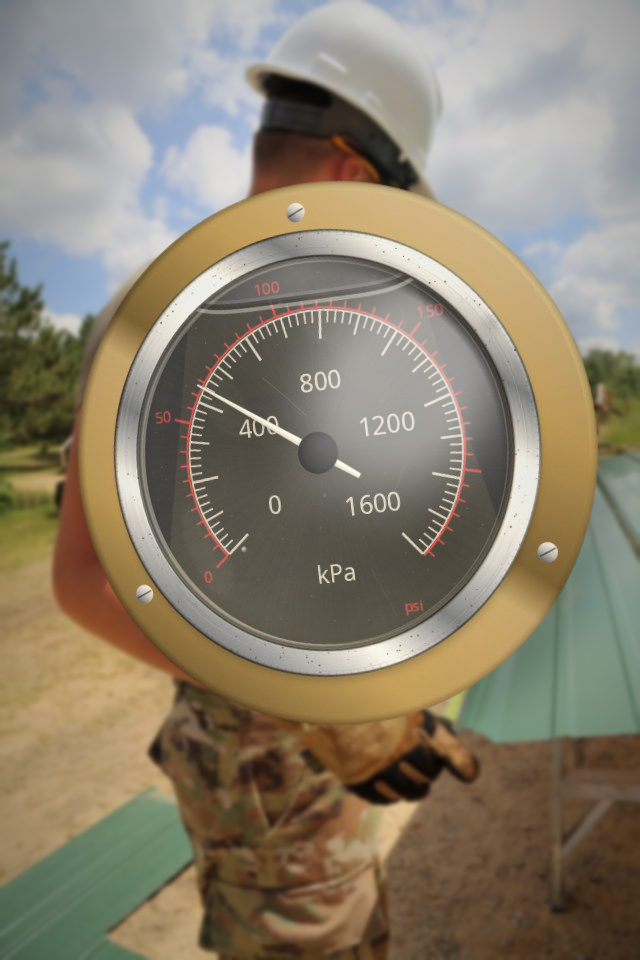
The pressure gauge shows 440 kPa
